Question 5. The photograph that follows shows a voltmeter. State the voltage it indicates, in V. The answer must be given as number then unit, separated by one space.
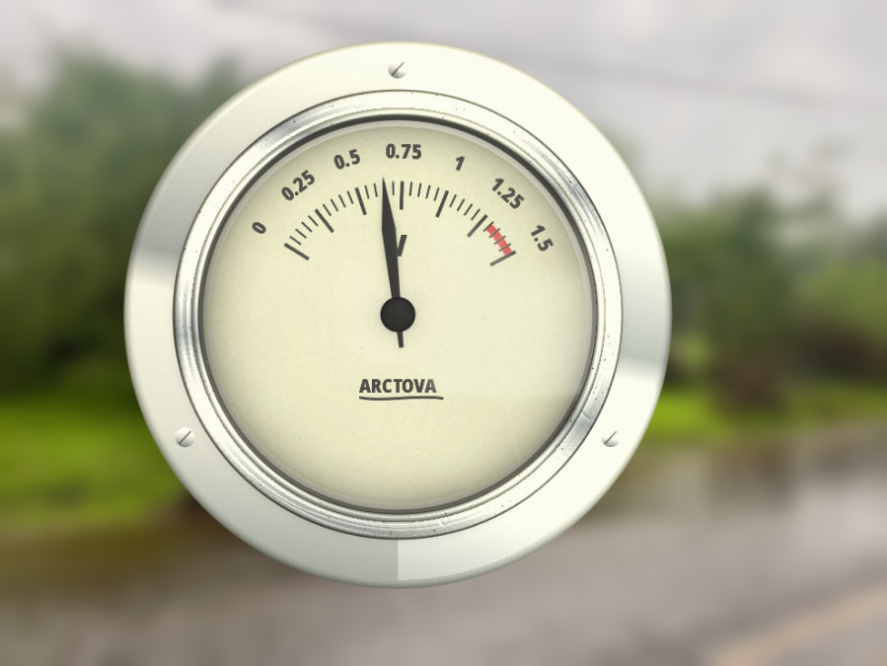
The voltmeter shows 0.65 V
